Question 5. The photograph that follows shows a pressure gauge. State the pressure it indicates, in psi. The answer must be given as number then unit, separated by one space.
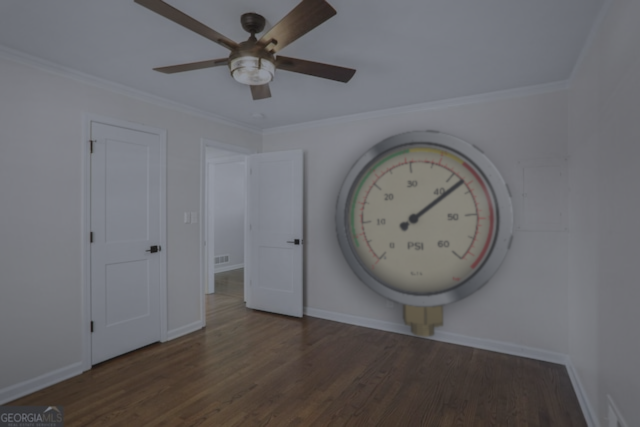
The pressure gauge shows 42.5 psi
